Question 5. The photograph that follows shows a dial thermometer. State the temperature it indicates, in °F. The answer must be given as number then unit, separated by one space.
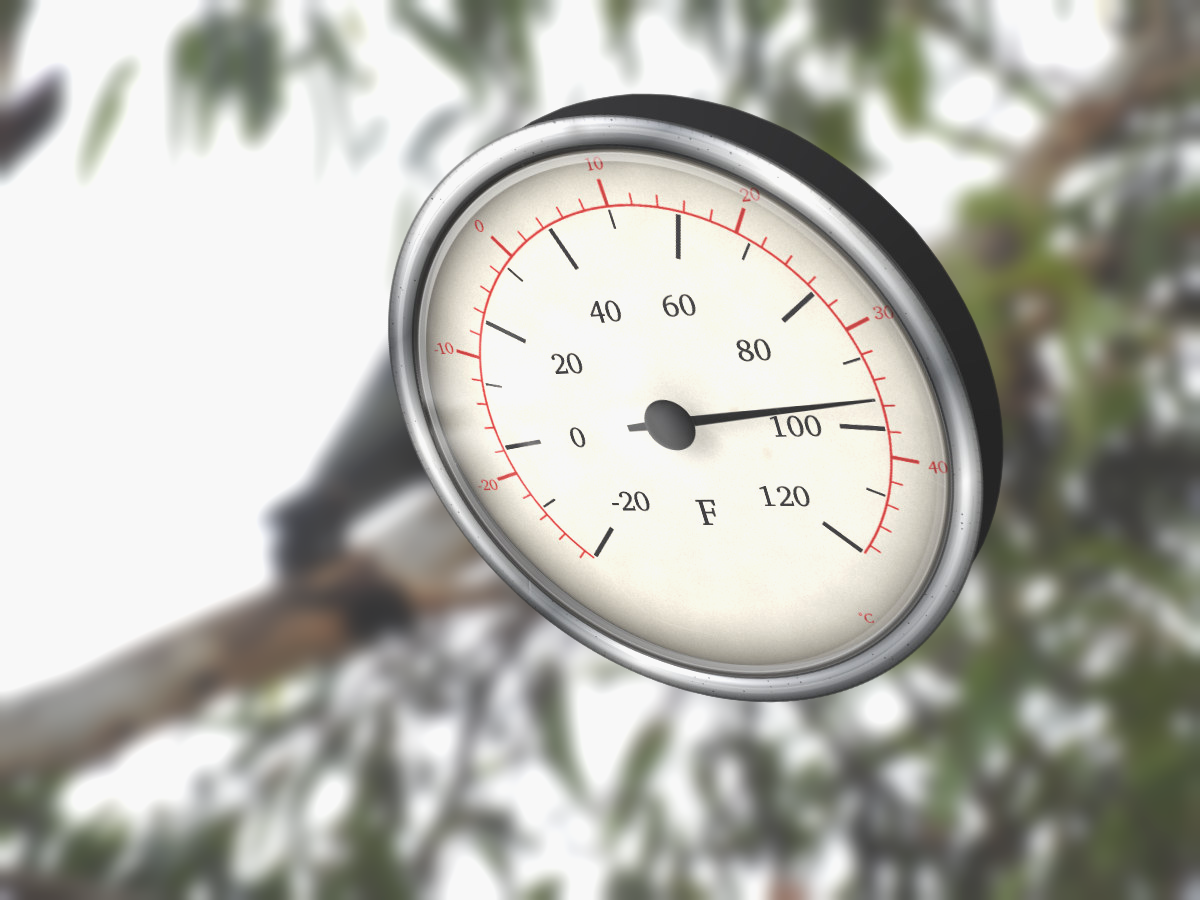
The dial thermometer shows 95 °F
